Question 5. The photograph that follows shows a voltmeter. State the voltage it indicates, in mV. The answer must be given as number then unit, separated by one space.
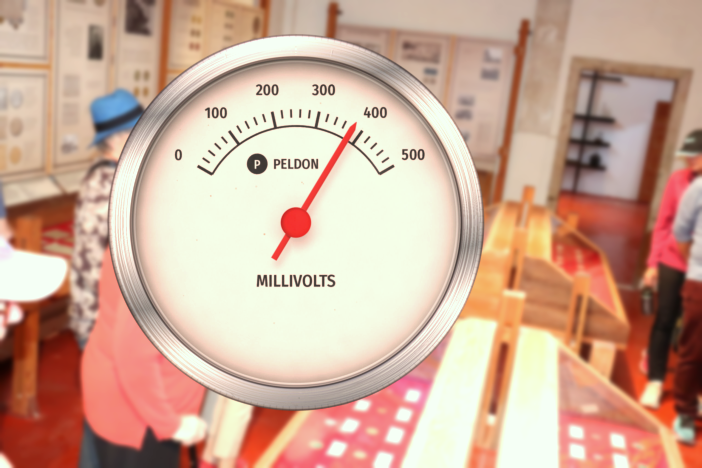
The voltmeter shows 380 mV
